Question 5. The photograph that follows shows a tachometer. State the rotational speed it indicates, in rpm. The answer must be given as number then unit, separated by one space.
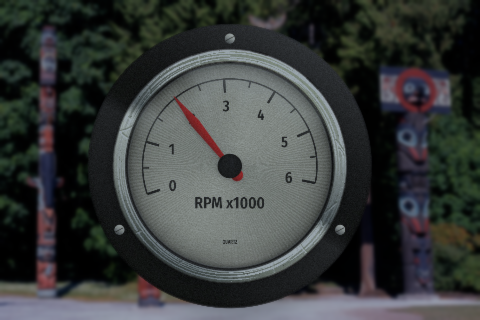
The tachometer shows 2000 rpm
